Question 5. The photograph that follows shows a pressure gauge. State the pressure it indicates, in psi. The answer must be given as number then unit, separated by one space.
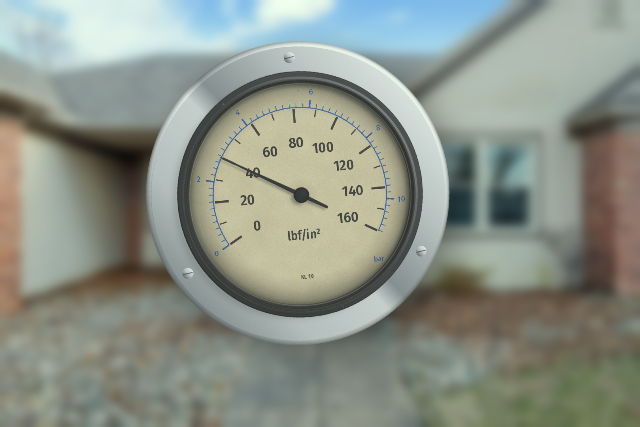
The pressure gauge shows 40 psi
